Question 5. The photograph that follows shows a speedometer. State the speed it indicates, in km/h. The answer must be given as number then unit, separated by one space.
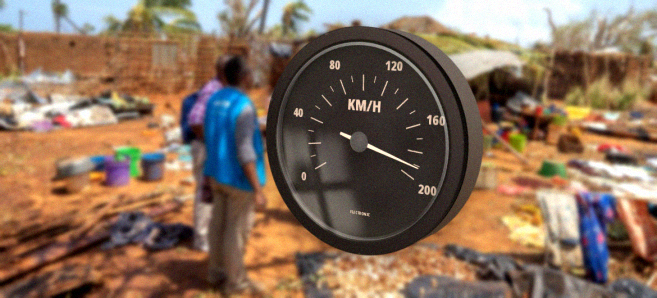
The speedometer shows 190 km/h
